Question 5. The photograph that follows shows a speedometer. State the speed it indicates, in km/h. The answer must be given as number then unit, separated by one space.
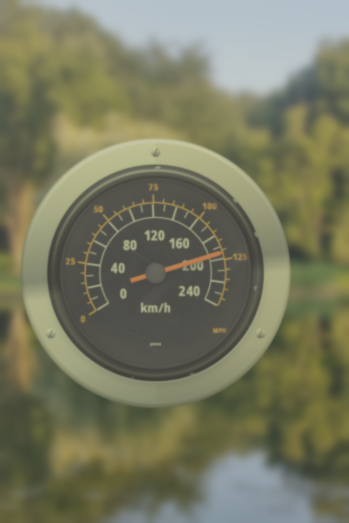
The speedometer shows 195 km/h
